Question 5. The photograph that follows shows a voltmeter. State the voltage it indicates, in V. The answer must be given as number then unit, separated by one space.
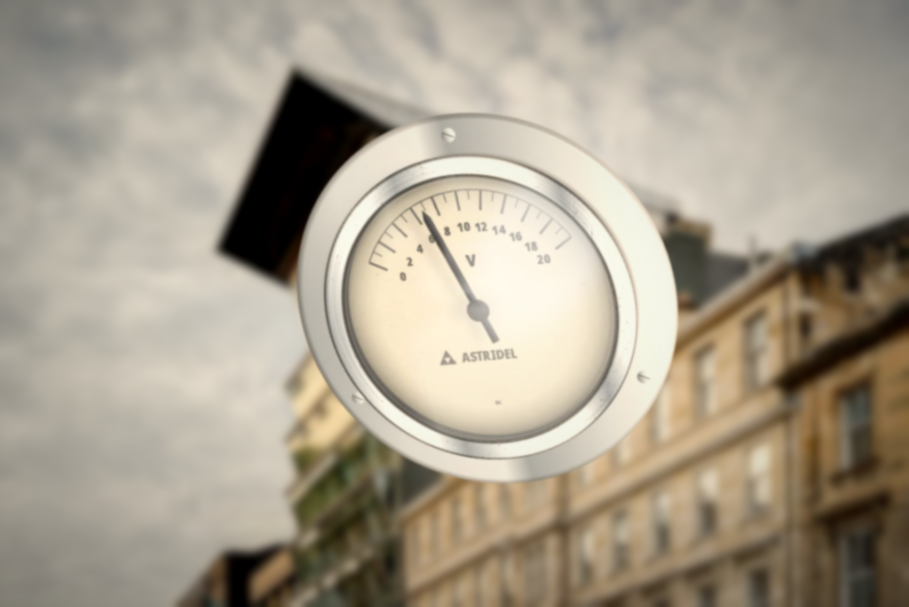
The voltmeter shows 7 V
